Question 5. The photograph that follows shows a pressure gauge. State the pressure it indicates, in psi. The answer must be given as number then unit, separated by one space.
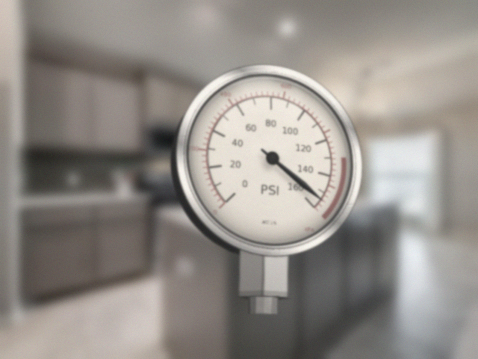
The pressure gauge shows 155 psi
